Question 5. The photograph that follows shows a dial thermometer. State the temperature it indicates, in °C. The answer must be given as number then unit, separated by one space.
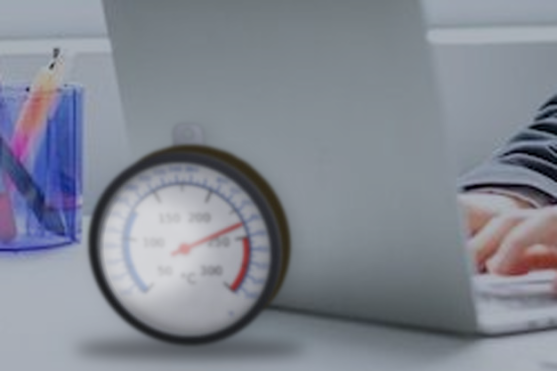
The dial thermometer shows 237.5 °C
